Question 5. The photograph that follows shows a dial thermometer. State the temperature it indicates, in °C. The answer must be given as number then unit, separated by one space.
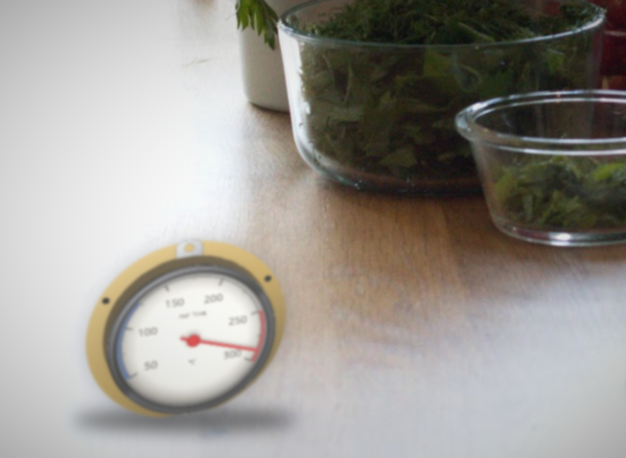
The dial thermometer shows 287.5 °C
